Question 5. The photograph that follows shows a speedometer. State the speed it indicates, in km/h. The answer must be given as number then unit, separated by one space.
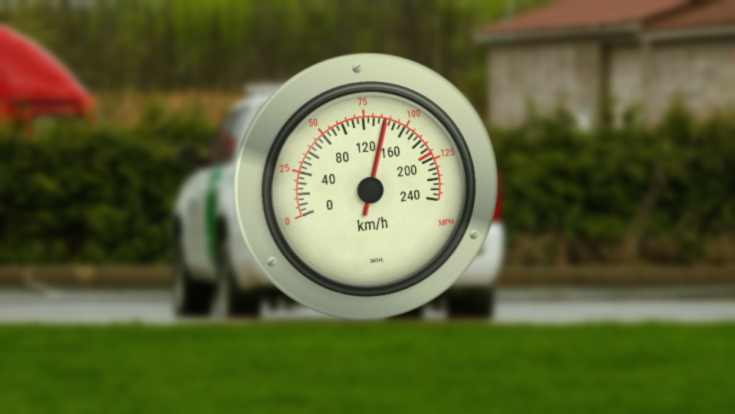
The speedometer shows 140 km/h
